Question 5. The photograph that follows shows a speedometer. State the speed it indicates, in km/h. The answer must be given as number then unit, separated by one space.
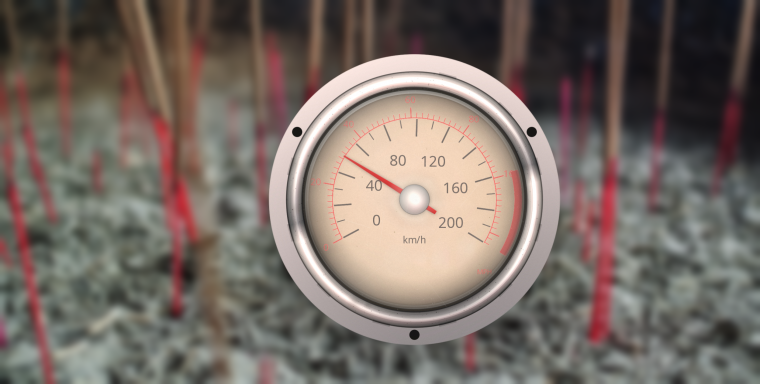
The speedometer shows 50 km/h
